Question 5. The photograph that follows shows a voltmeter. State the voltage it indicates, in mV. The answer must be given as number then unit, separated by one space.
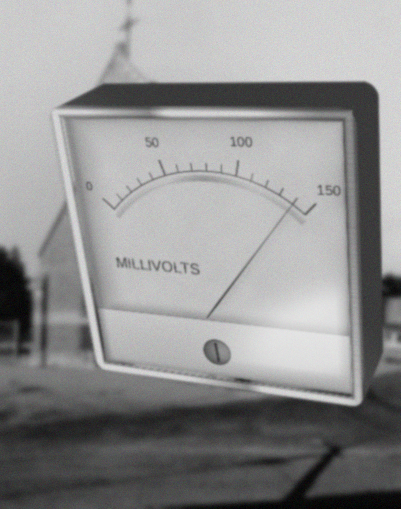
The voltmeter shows 140 mV
